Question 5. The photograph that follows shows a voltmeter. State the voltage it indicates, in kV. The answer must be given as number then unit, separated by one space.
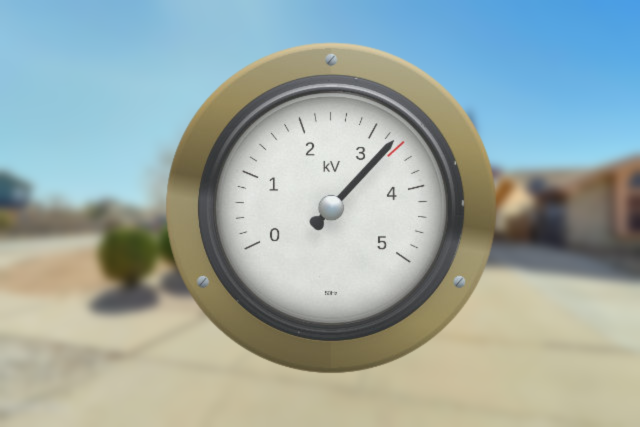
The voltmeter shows 3.3 kV
